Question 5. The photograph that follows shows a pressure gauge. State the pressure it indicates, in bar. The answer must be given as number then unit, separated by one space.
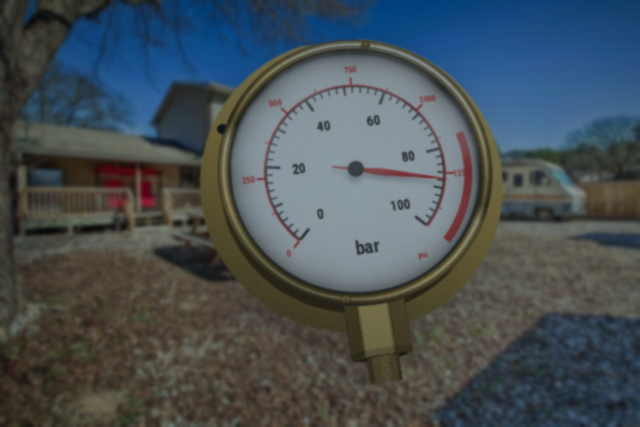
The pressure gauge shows 88 bar
